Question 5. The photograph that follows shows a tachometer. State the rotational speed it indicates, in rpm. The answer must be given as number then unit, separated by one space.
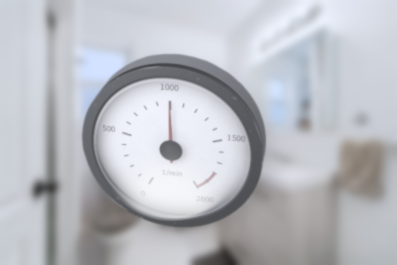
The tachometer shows 1000 rpm
